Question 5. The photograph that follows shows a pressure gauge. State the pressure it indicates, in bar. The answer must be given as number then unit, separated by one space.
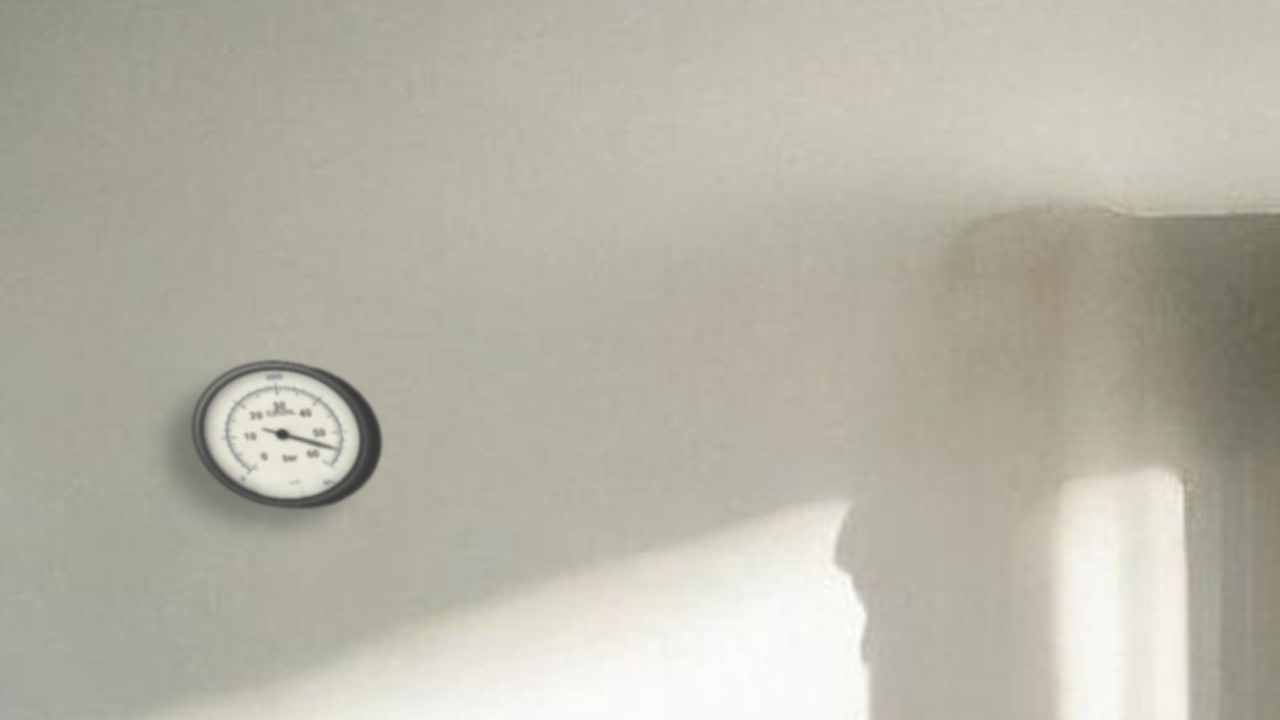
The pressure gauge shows 55 bar
